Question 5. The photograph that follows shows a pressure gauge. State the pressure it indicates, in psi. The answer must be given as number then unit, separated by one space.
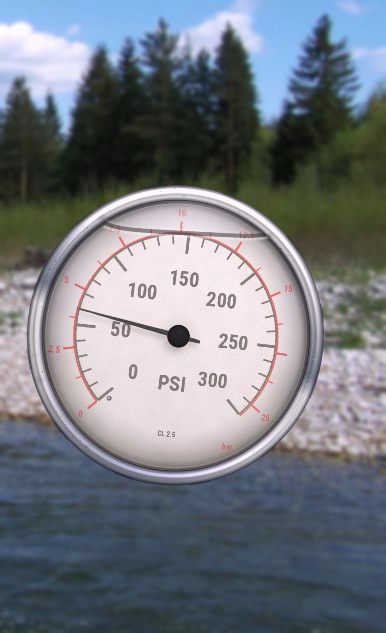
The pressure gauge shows 60 psi
